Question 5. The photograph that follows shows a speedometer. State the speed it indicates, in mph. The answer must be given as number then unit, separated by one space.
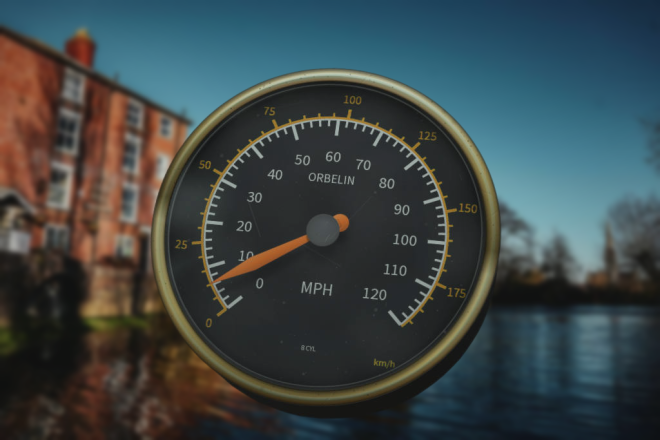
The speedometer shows 6 mph
